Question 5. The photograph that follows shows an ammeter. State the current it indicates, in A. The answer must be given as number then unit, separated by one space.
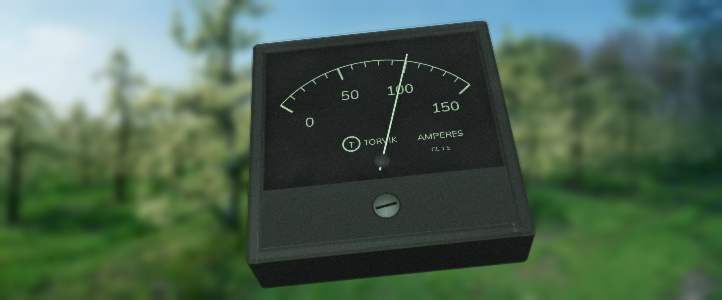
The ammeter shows 100 A
